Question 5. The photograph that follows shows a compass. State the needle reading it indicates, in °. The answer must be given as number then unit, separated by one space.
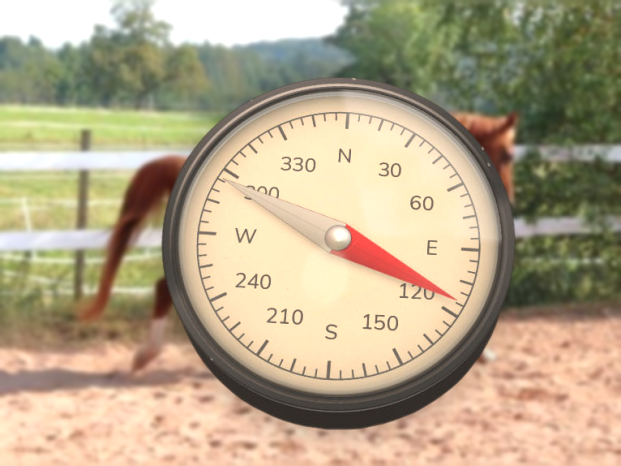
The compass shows 115 °
